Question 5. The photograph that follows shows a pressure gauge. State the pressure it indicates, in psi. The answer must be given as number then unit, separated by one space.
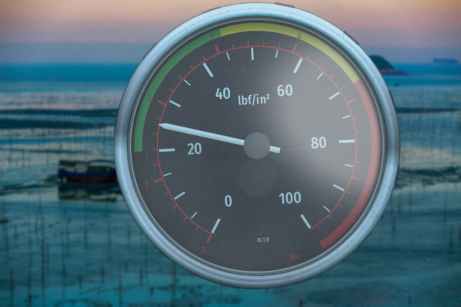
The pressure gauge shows 25 psi
